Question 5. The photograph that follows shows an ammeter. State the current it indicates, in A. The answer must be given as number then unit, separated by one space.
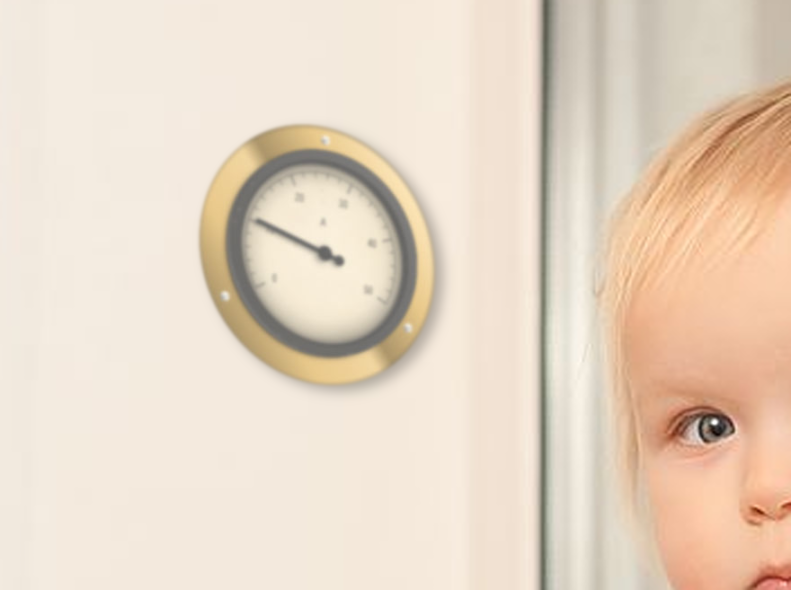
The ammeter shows 10 A
